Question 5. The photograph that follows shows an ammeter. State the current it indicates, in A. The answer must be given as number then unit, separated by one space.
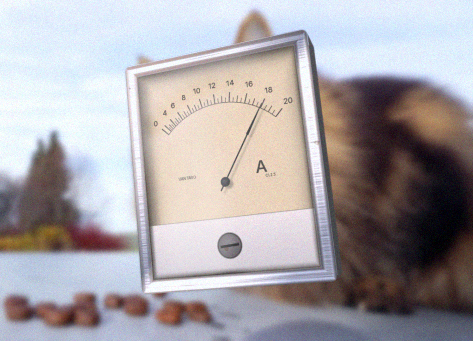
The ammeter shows 18 A
